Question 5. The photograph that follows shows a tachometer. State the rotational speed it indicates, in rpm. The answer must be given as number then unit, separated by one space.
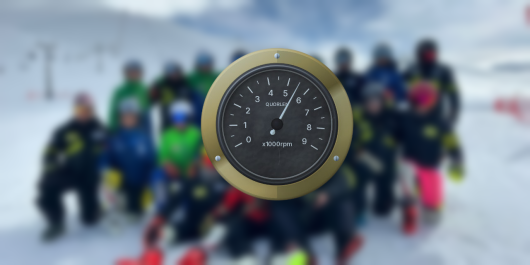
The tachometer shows 5500 rpm
